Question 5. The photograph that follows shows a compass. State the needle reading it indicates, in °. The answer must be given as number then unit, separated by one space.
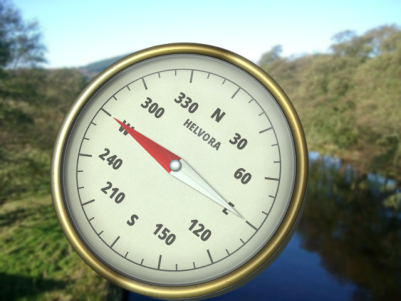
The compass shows 270 °
